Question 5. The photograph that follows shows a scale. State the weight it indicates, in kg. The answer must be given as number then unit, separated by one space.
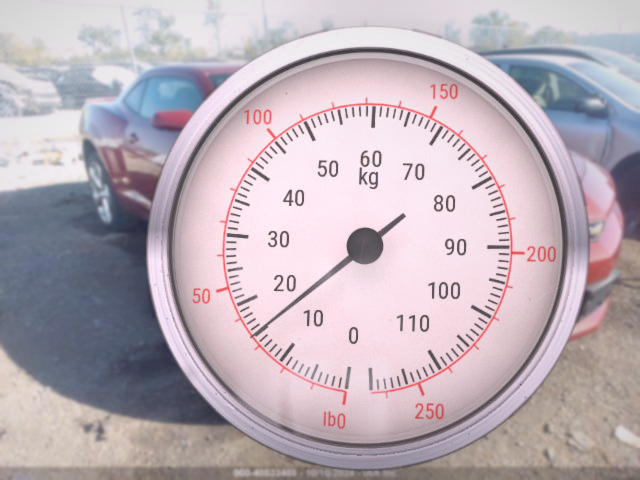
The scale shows 15 kg
